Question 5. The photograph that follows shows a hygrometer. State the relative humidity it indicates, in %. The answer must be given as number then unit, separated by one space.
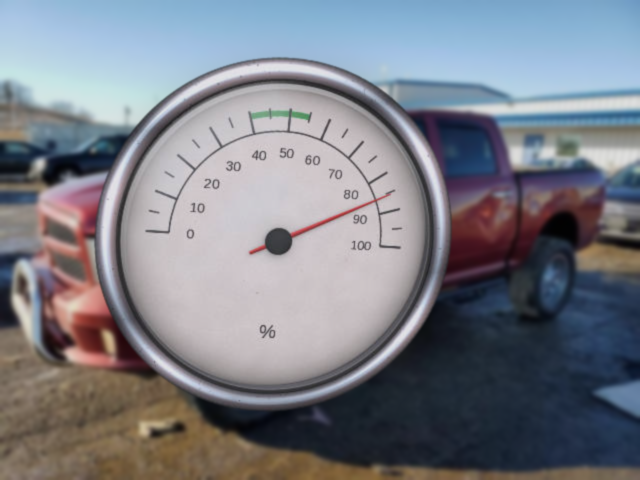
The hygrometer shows 85 %
